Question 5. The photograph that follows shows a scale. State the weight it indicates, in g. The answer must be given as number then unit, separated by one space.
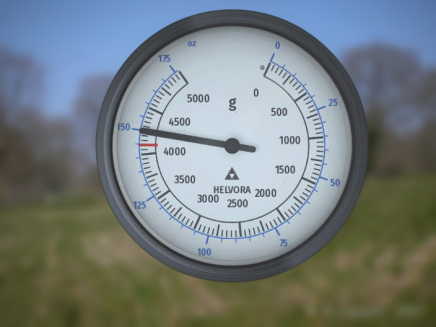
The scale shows 4250 g
